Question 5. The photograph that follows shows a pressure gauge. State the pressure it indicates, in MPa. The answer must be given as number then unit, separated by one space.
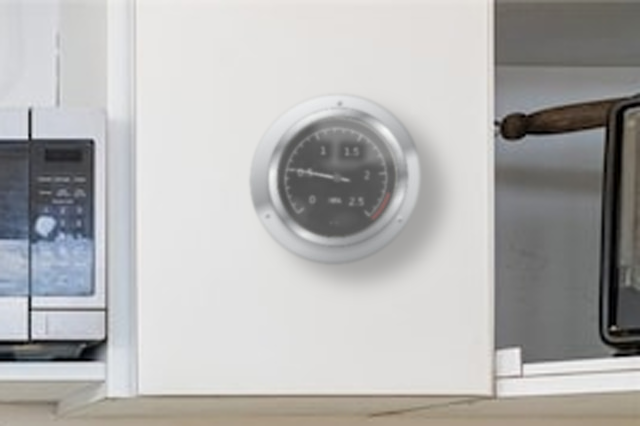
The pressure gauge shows 0.5 MPa
